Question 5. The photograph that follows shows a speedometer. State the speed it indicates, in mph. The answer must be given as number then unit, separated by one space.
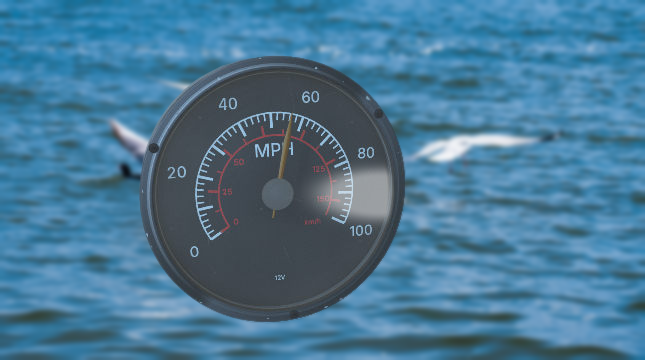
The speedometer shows 56 mph
